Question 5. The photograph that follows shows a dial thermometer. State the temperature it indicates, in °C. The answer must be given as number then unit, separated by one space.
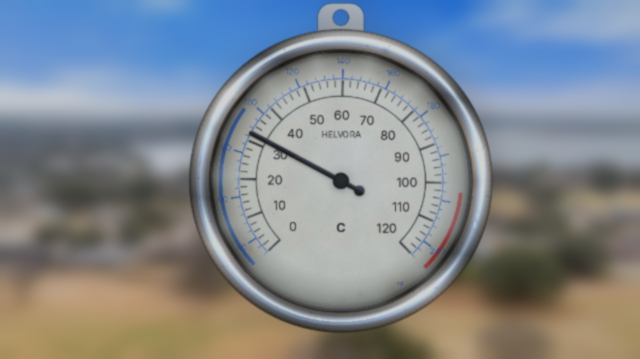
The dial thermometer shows 32 °C
